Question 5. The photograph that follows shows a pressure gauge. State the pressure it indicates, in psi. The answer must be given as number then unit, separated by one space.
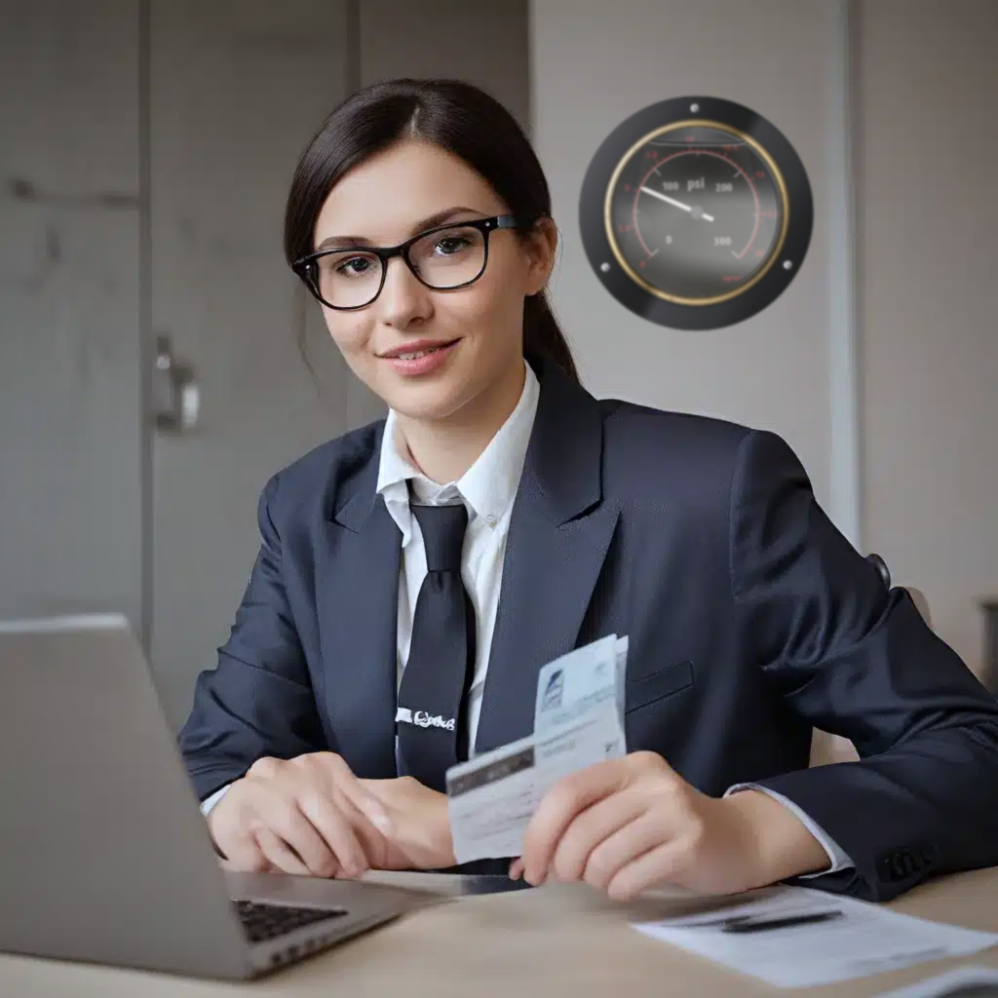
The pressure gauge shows 75 psi
